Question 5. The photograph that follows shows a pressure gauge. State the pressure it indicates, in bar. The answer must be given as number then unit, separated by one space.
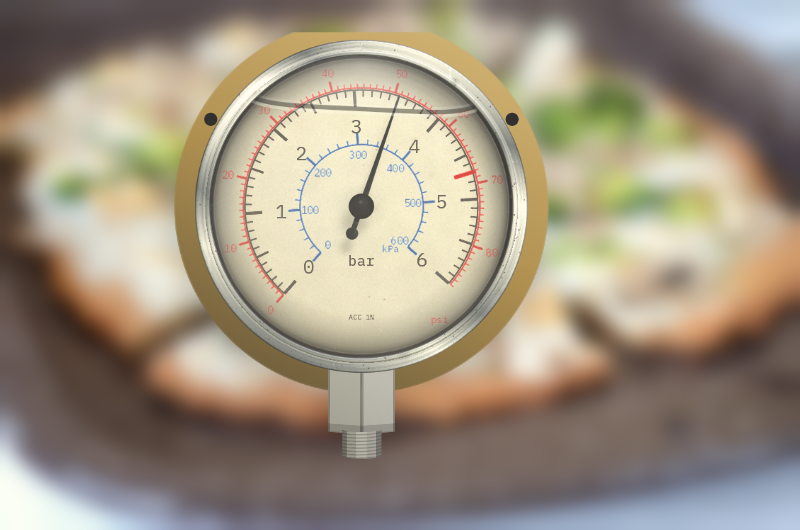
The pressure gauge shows 3.5 bar
